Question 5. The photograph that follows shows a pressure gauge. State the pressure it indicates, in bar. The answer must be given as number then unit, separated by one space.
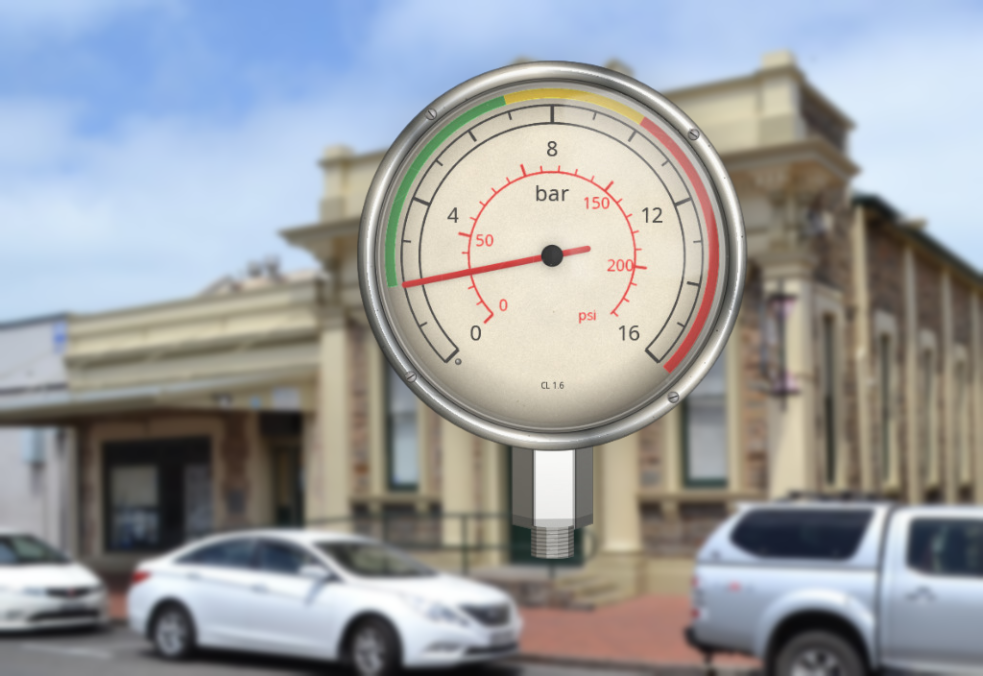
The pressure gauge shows 2 bar
